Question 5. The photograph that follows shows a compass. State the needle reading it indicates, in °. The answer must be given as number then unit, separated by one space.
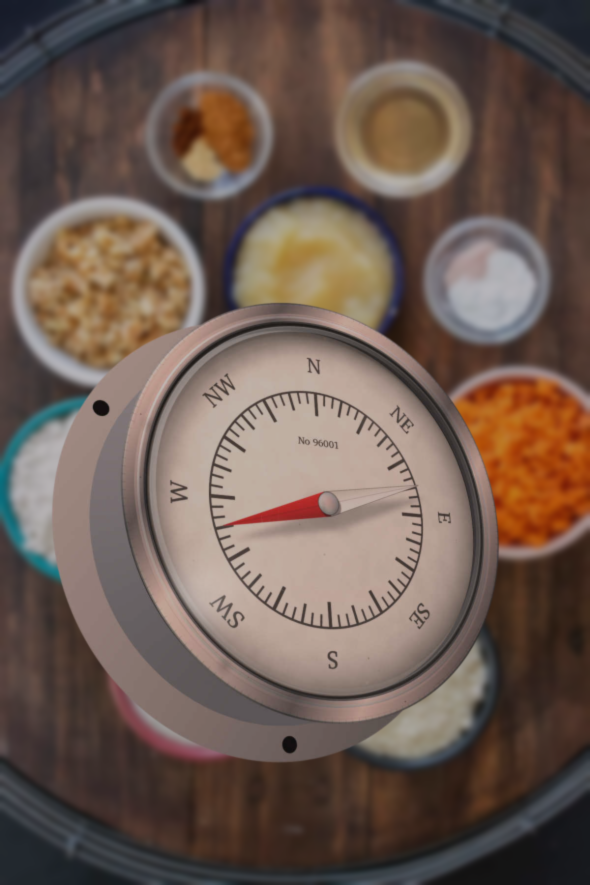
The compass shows 255 °
